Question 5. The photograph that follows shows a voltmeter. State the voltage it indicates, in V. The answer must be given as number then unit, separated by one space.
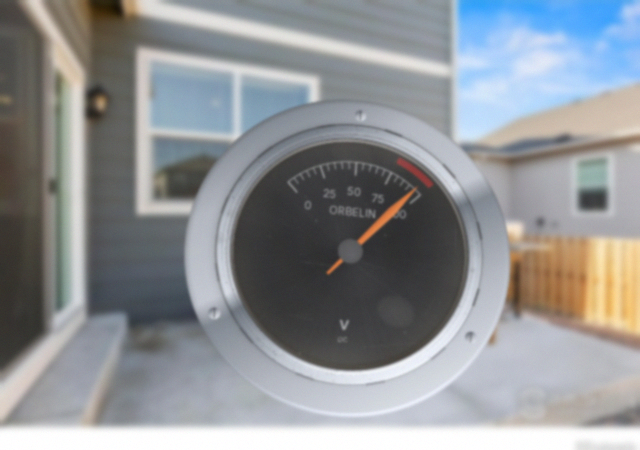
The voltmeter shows 95 V
